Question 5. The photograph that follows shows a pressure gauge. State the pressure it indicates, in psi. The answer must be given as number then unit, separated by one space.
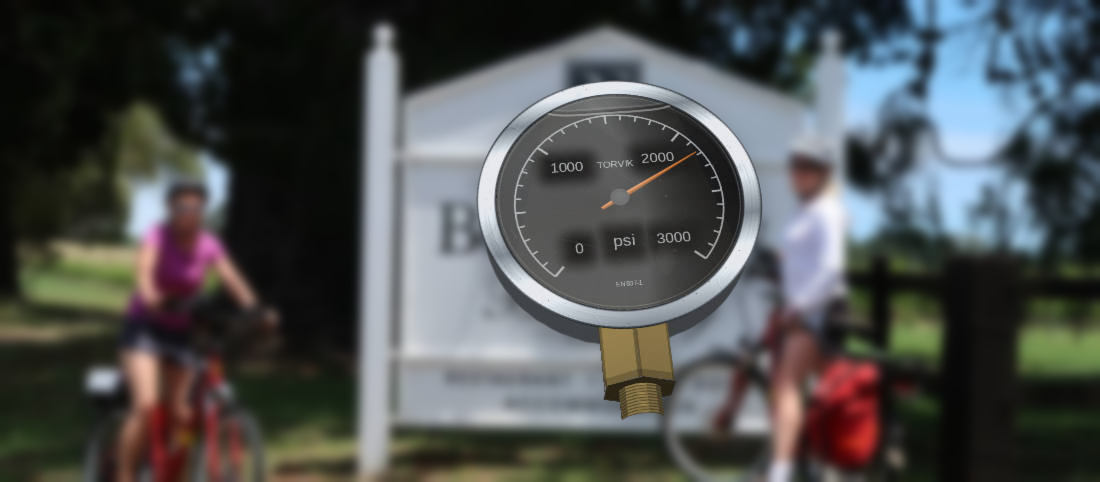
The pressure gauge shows 2200 psi
